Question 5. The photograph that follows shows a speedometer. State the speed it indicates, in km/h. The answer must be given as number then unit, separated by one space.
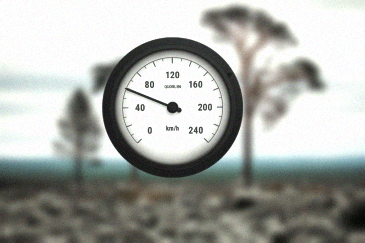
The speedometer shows 60 km/h
